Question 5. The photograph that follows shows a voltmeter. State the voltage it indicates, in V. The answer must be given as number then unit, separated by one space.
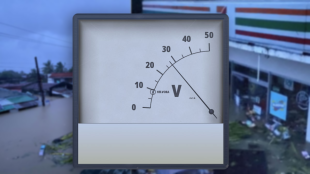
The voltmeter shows 27.5 V
